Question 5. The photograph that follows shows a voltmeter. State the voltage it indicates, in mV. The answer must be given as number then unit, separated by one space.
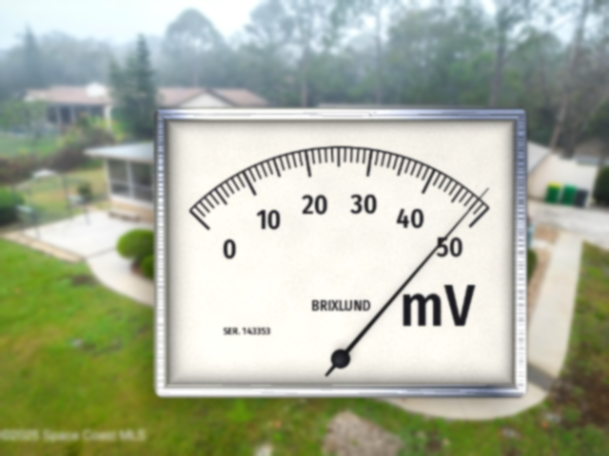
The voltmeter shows 48 mV
